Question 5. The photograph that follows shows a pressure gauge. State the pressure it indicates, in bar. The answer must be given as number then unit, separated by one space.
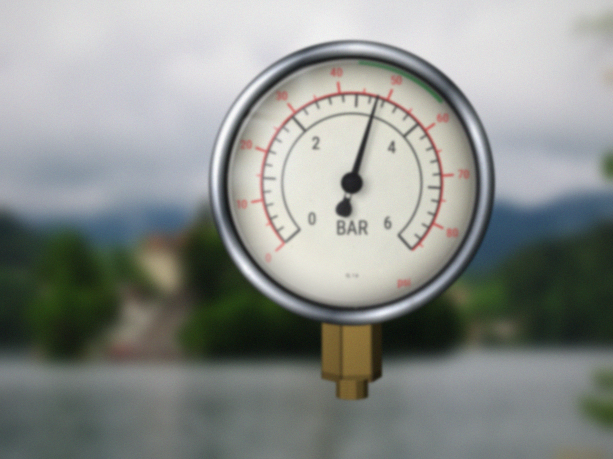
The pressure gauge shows 3.3 bar
